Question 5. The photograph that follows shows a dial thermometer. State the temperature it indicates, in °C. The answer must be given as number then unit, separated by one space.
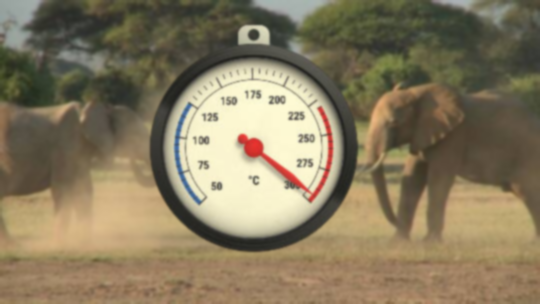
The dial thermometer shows 295 °C
